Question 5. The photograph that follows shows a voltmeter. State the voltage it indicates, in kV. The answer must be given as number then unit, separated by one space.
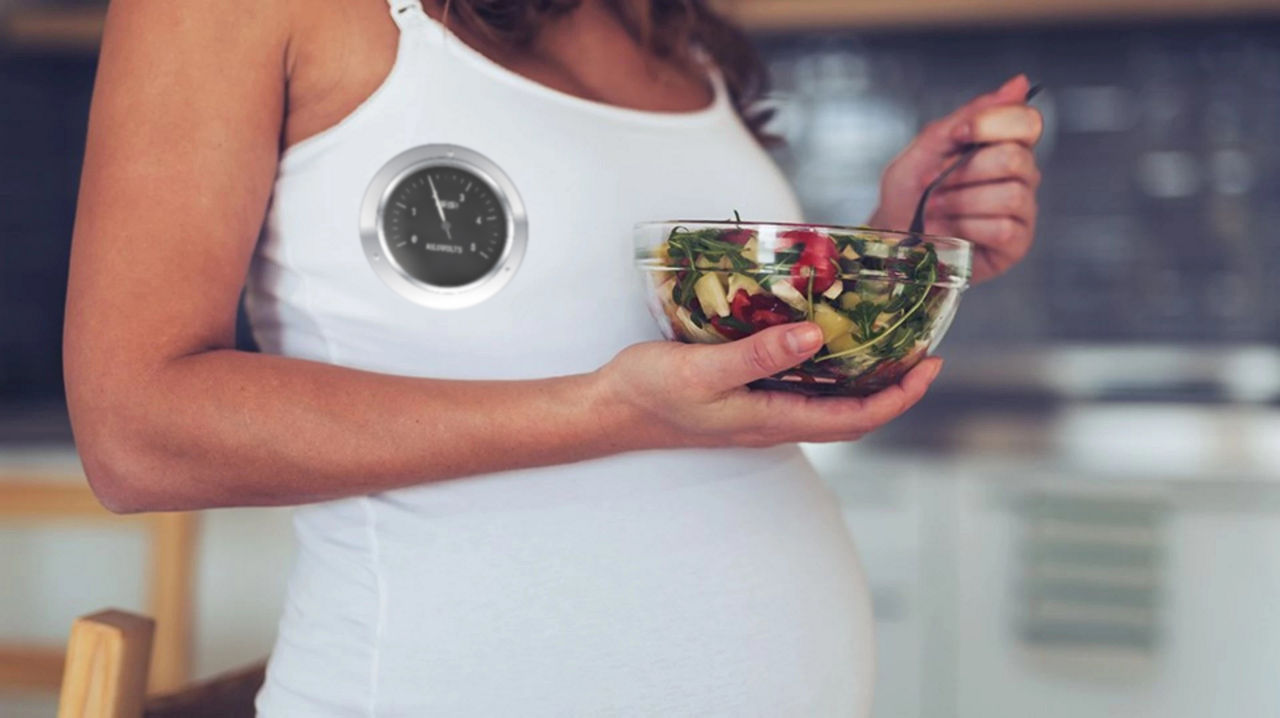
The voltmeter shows 2 kV
